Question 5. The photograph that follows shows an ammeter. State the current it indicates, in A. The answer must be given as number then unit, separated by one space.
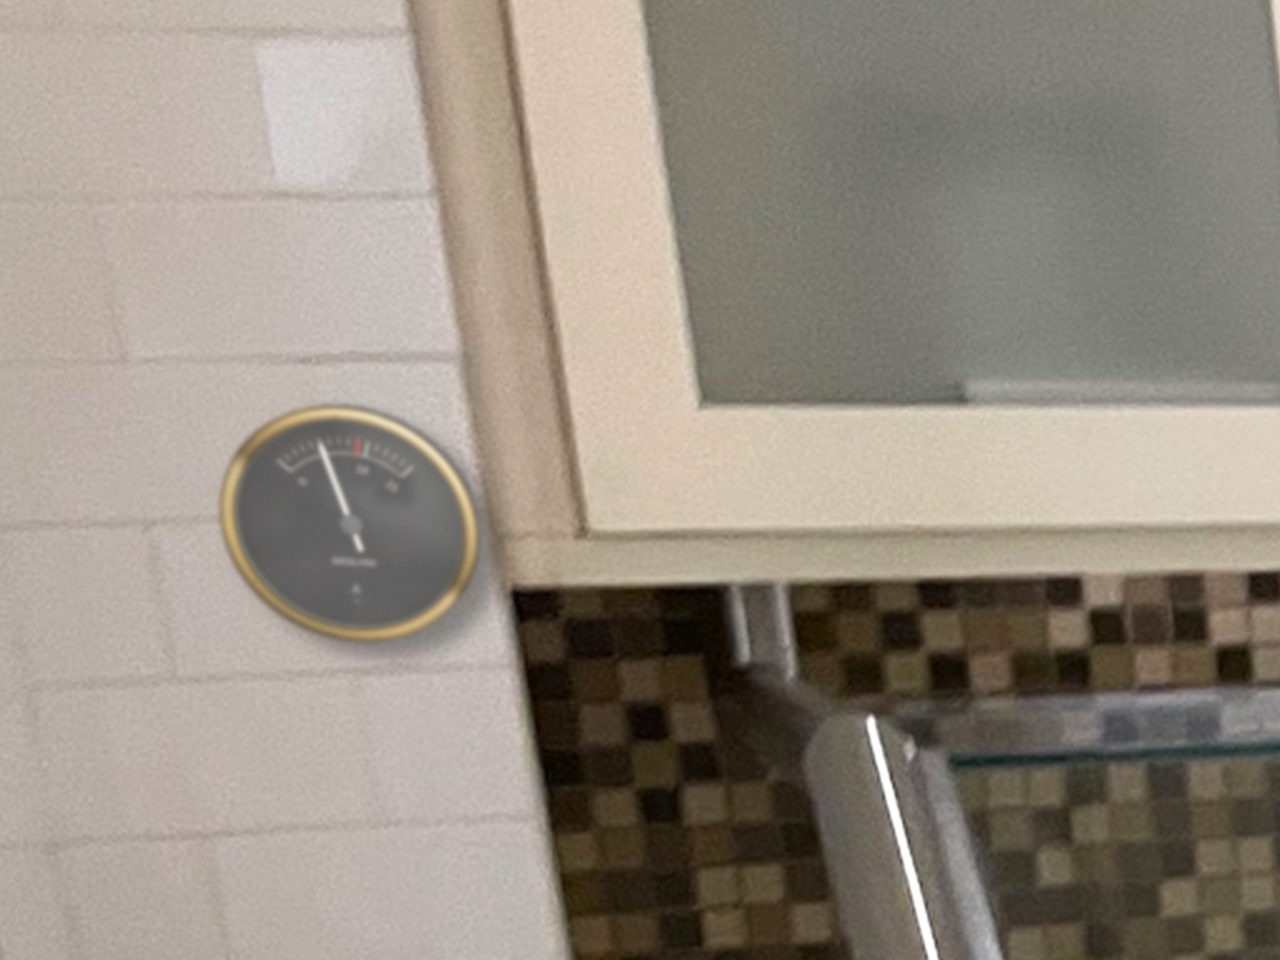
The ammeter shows 5 A
